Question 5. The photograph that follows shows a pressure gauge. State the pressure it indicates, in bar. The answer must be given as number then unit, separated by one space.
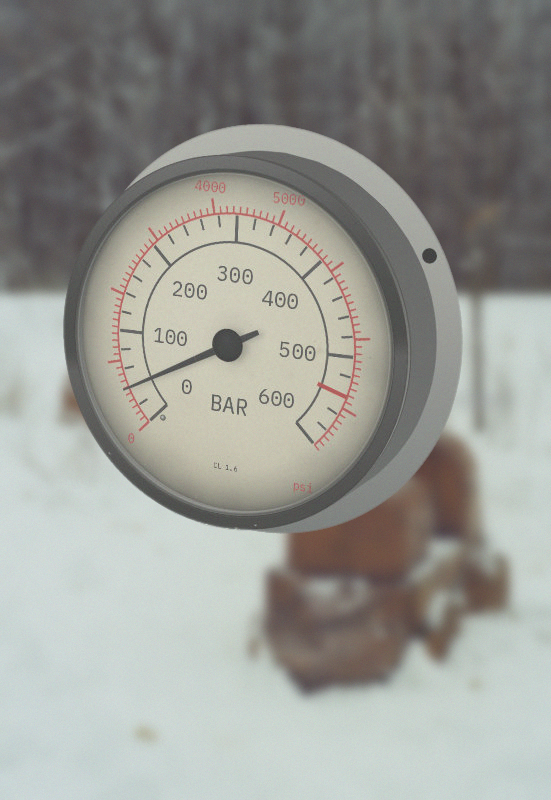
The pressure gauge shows 40 bar
